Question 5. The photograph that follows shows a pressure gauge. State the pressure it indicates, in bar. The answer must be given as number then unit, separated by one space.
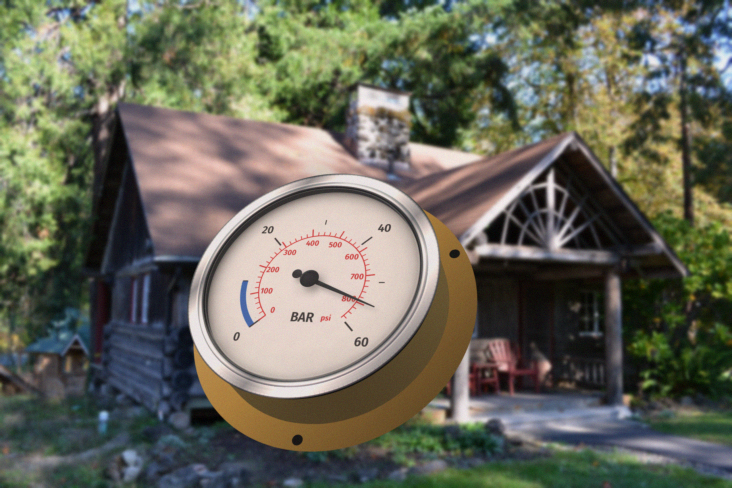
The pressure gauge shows 55 bar
